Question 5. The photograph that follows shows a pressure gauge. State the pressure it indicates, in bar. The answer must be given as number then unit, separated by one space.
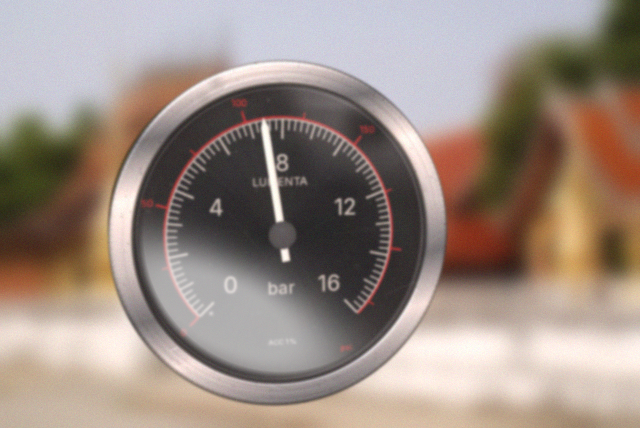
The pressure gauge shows 7.4 bar
